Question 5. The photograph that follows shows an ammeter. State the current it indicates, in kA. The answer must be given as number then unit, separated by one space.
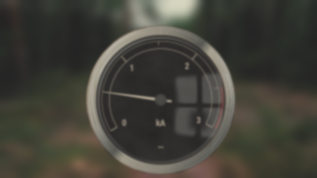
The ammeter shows 0.5 kA
